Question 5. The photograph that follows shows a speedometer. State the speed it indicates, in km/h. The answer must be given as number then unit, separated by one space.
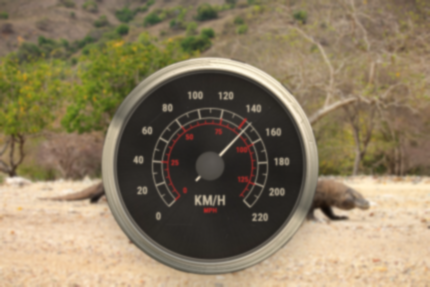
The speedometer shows 145 km/h
